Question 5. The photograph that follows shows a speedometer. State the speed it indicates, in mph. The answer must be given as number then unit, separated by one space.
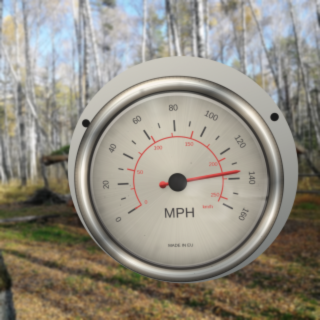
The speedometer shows 135 mph
